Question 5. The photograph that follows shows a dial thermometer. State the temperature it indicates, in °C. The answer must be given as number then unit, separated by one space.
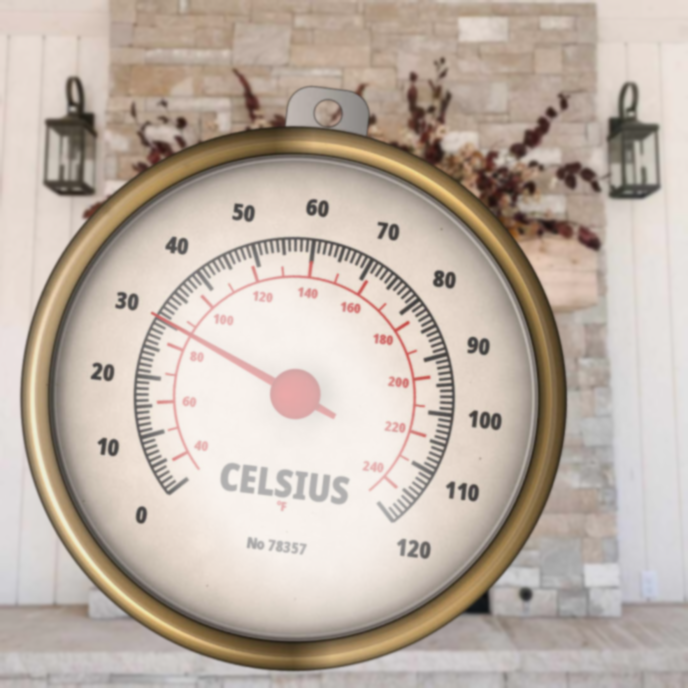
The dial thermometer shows 30 °C
